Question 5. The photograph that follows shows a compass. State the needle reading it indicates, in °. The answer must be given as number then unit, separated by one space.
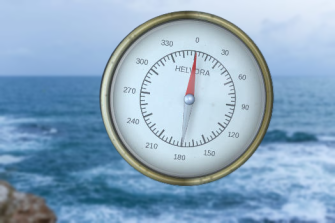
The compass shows 0 °
